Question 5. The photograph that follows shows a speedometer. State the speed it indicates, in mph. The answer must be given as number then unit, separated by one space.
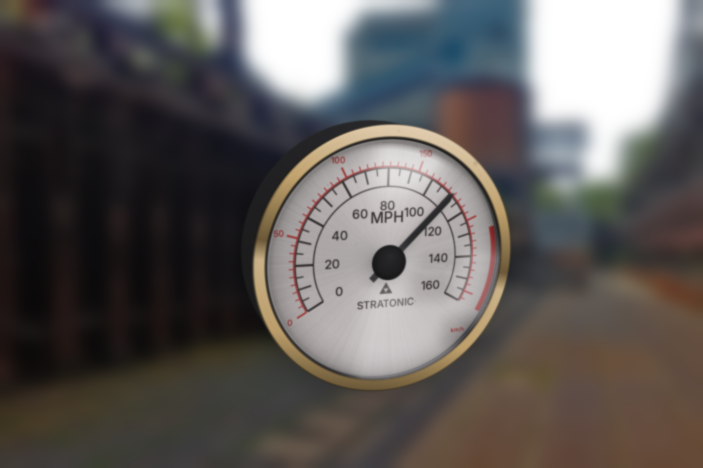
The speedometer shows 110 mph
